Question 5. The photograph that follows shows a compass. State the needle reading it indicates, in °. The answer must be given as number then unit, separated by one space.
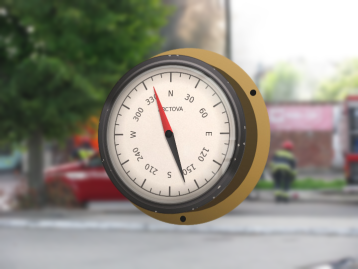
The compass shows 340 °
